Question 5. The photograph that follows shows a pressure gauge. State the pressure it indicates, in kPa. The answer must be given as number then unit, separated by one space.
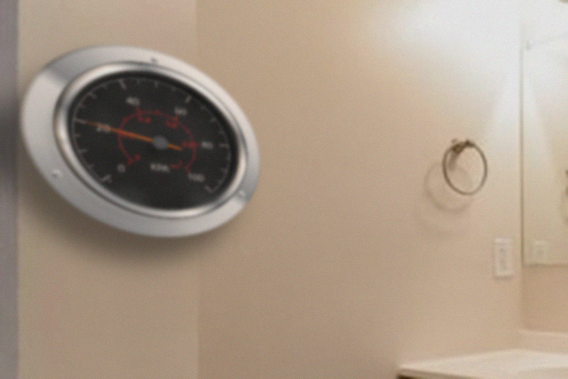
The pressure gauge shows 20 kPa
